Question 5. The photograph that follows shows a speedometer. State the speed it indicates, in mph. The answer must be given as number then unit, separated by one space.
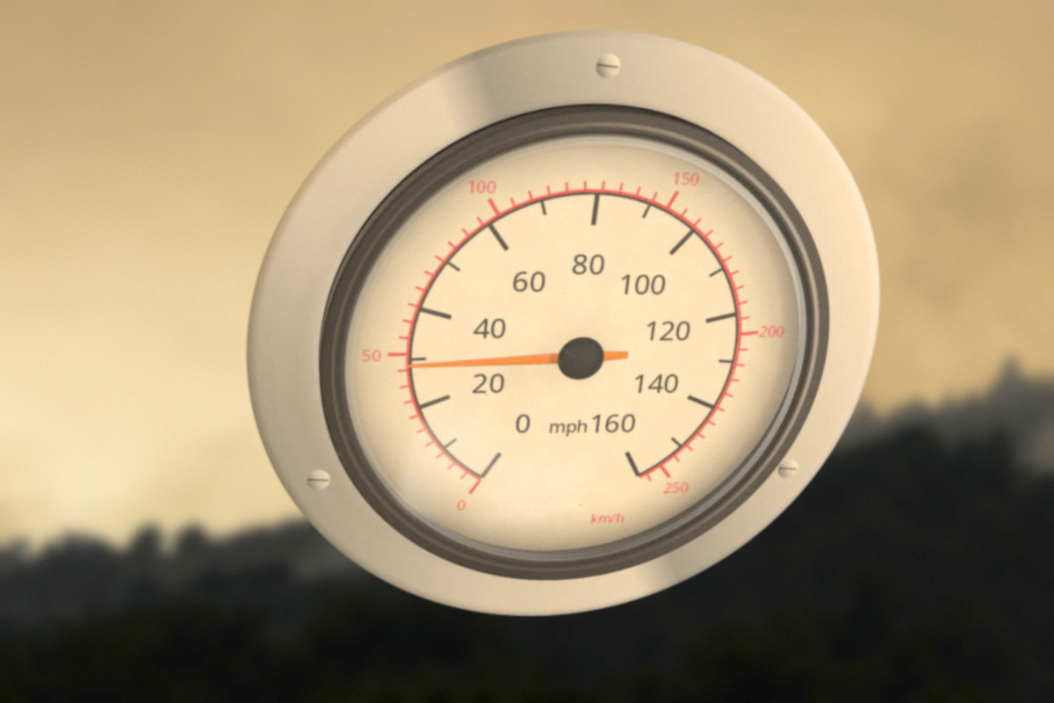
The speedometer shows 30 mph
